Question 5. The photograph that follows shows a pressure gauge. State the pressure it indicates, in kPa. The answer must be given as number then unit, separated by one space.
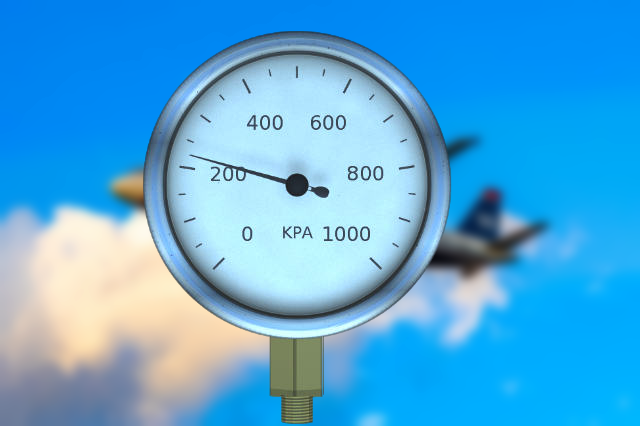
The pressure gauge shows 225 kPa
